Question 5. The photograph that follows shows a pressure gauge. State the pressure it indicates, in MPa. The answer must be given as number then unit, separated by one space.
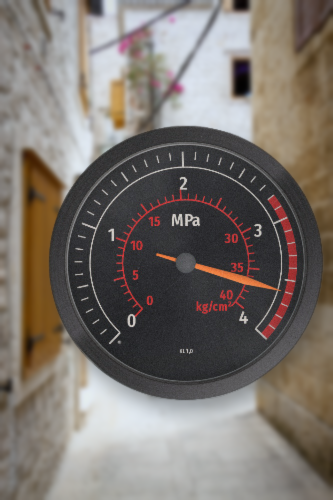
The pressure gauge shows 3.6 MPa
